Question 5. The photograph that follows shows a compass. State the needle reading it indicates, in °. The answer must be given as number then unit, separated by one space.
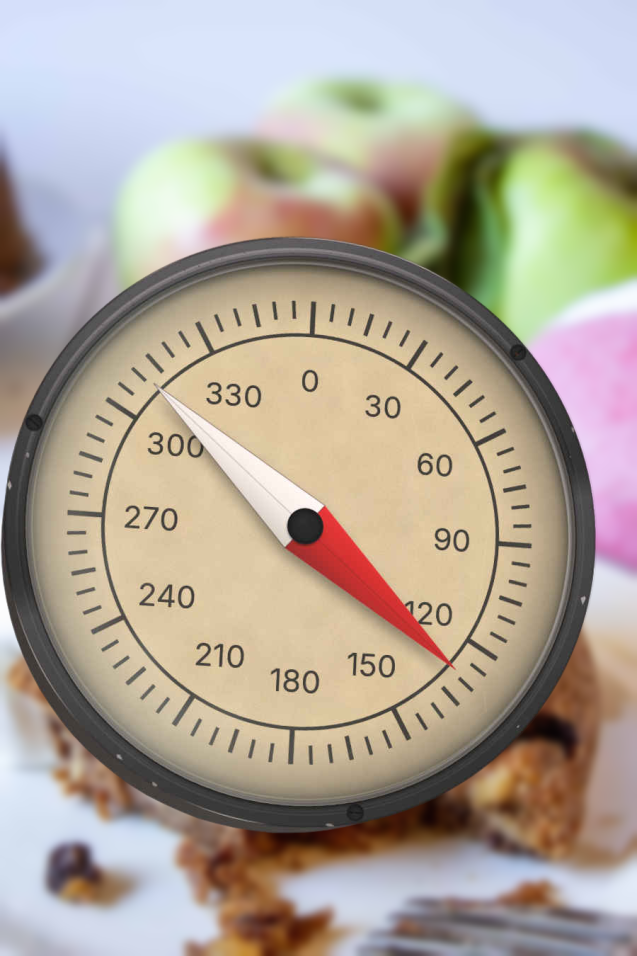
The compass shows 130 °
